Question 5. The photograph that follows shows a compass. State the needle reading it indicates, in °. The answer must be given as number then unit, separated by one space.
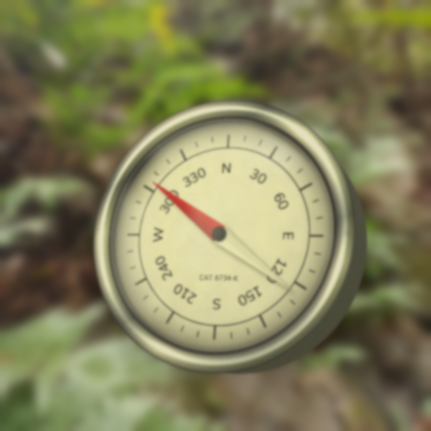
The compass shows 305 °
